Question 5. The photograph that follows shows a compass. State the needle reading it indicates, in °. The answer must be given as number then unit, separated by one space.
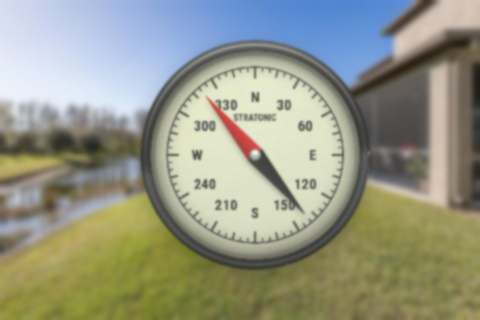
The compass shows 320 °
